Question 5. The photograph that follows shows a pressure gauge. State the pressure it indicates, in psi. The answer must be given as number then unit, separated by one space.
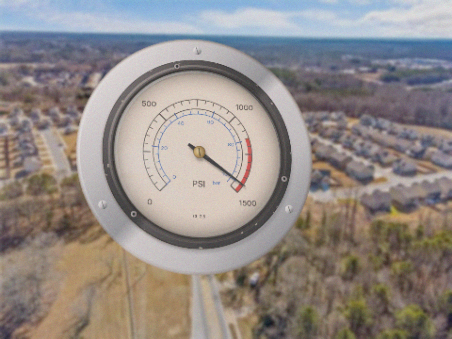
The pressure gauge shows 1450 psi
